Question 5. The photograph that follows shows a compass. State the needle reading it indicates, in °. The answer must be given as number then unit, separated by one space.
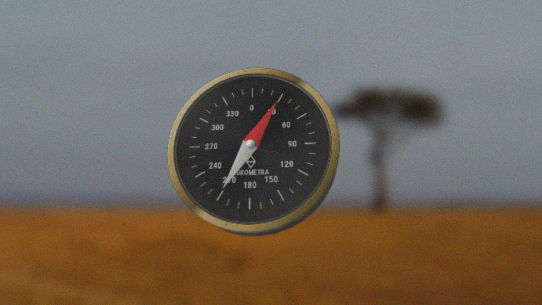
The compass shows 30 °
